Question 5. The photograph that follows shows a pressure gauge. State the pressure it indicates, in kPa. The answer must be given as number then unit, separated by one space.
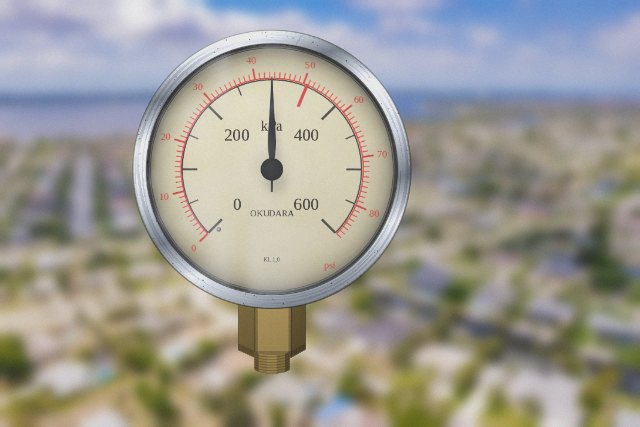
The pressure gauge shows 300 kPa
